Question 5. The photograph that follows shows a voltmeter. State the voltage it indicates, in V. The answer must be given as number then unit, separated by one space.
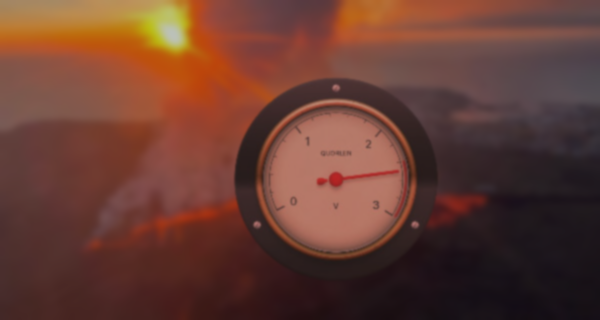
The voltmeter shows 2.5 V
